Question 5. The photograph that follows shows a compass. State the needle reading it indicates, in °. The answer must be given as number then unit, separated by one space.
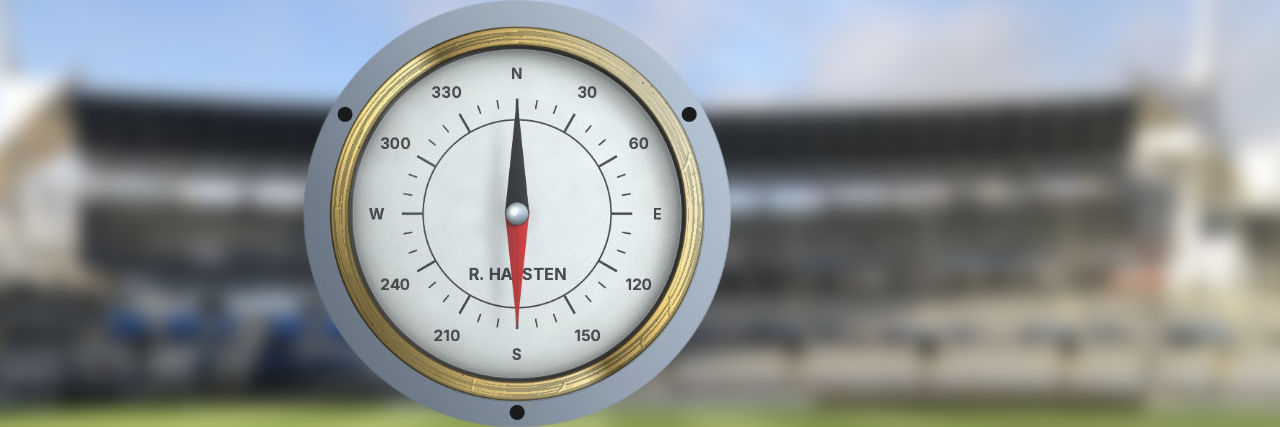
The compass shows 180 °
